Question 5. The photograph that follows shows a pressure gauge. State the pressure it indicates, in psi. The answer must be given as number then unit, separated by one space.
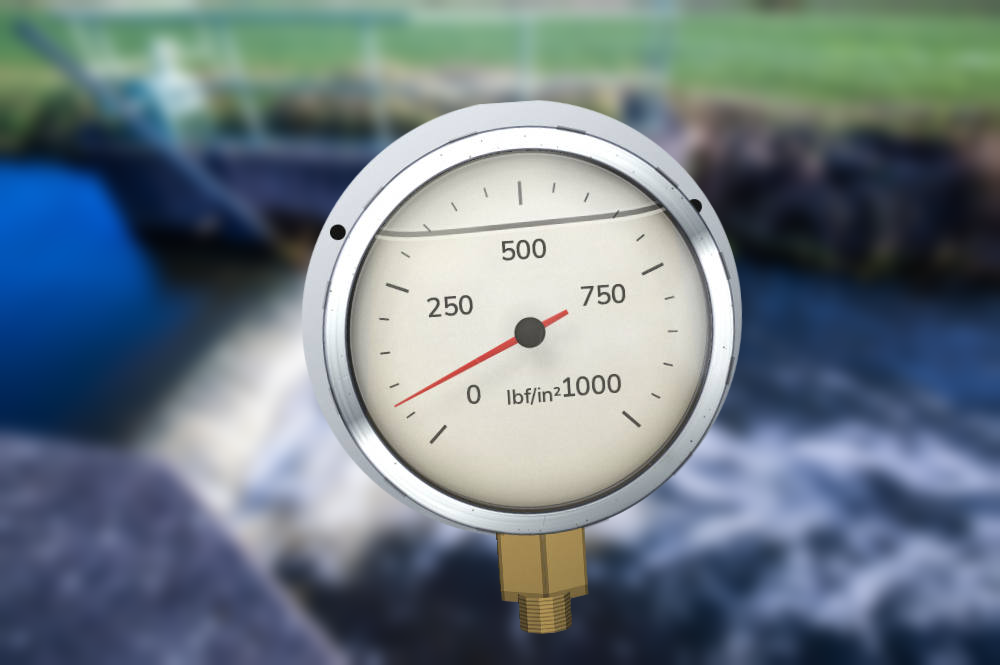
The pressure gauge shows 75 psi
